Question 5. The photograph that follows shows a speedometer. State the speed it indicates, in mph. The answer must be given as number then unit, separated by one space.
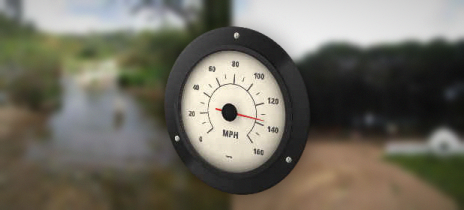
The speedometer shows 135 mph
